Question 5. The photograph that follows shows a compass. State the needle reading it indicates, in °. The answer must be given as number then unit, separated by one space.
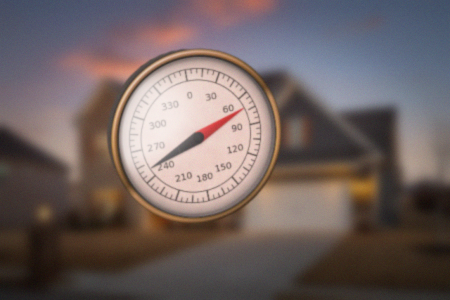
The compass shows 70 °
